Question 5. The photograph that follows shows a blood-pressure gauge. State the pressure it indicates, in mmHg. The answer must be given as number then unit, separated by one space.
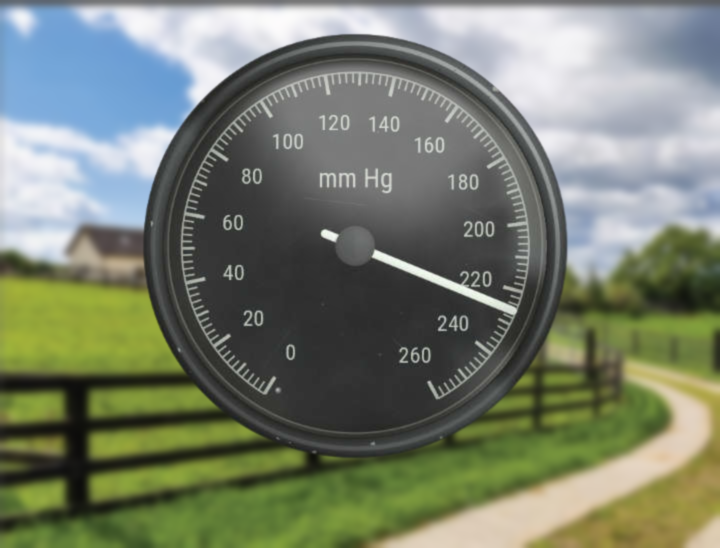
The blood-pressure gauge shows 226 mmHg
